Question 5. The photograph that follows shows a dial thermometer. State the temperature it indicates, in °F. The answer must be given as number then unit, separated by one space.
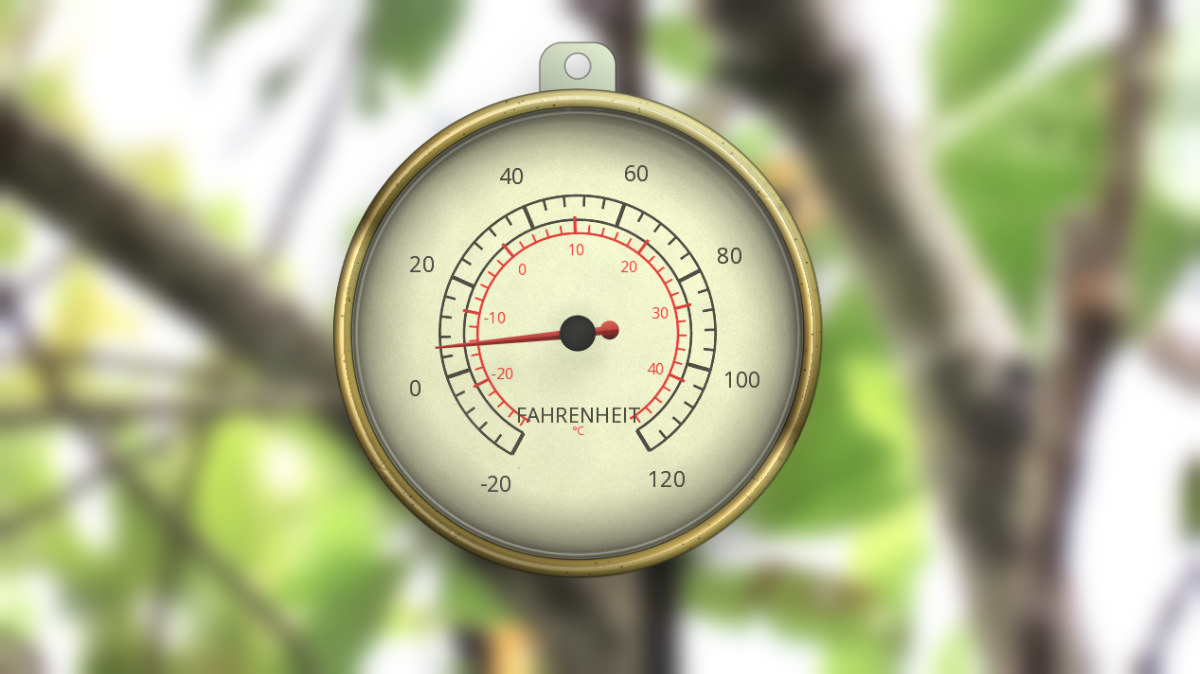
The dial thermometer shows 6 °F
